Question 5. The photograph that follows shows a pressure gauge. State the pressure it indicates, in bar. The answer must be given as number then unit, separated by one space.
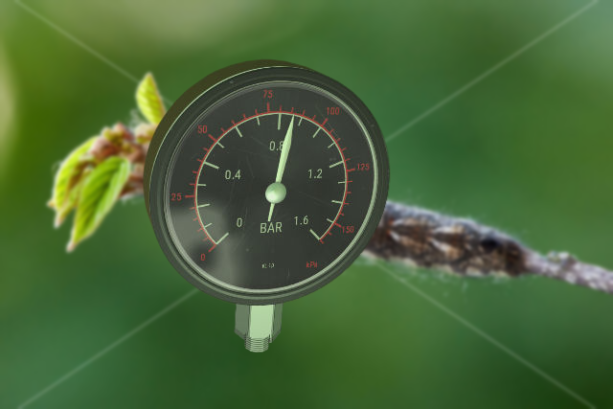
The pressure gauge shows 0.85 bar
